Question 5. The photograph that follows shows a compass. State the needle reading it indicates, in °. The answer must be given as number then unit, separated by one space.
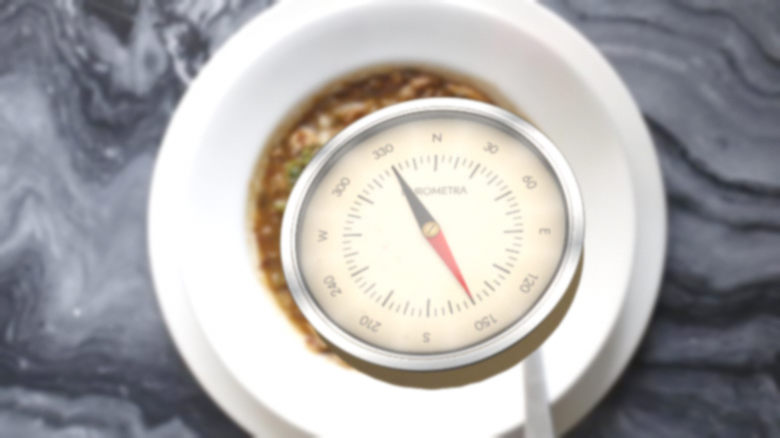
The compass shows 150 °
